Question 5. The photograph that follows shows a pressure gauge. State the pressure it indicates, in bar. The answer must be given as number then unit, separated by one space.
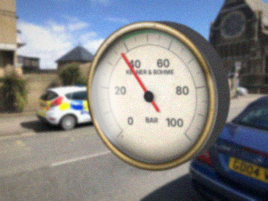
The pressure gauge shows 37.5 bar
